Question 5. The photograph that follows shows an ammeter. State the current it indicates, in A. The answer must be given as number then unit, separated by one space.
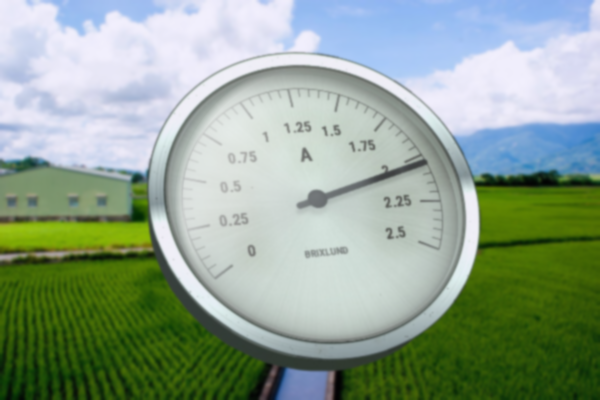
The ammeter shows 2.05 A
